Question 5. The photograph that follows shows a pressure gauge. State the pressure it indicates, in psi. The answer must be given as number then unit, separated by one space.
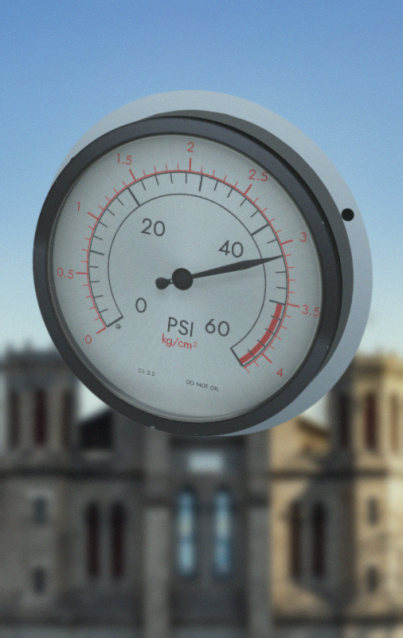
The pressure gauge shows 44 psi
